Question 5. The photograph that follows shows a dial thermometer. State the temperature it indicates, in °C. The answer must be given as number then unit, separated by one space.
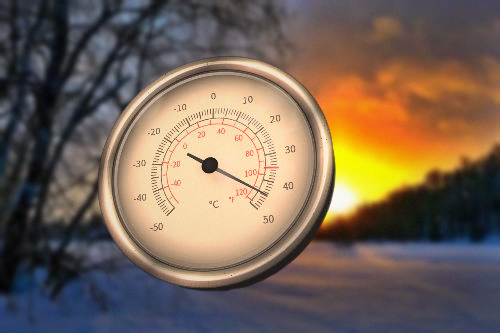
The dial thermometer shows 45 °C
